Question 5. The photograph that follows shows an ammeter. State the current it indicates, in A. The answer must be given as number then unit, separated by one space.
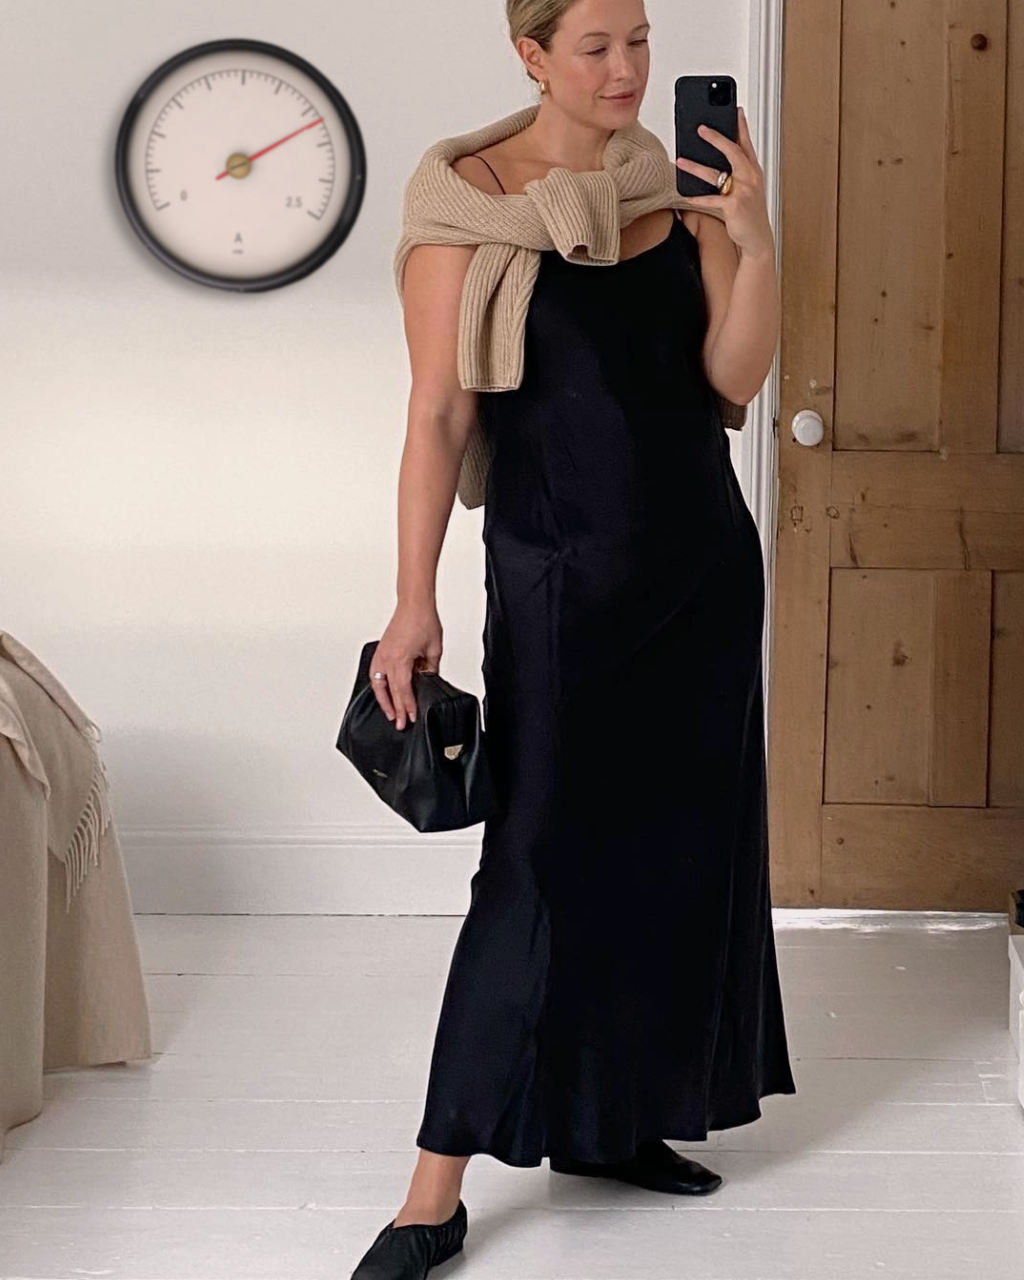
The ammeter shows 1.85 A
